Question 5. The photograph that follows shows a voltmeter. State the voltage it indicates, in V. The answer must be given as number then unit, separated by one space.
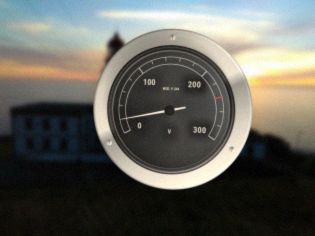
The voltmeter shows 20 V
